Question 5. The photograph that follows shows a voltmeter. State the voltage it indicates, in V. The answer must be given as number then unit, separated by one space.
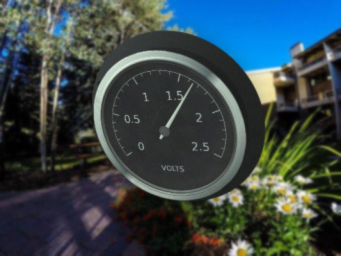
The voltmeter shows 1.65 V
